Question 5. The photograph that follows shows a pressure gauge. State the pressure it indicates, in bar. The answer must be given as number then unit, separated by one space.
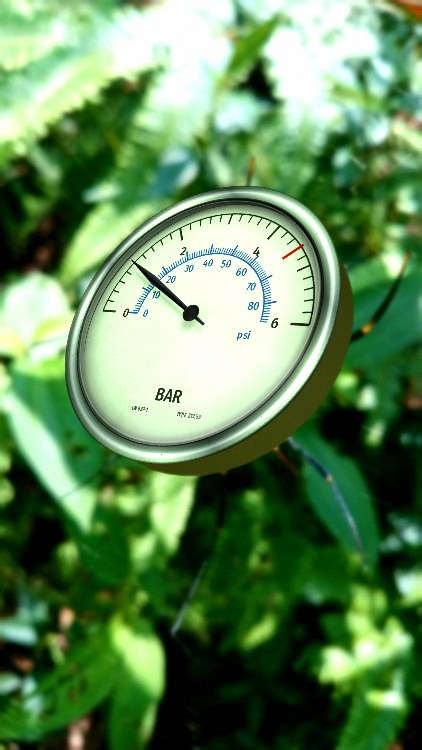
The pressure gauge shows 1 bar
